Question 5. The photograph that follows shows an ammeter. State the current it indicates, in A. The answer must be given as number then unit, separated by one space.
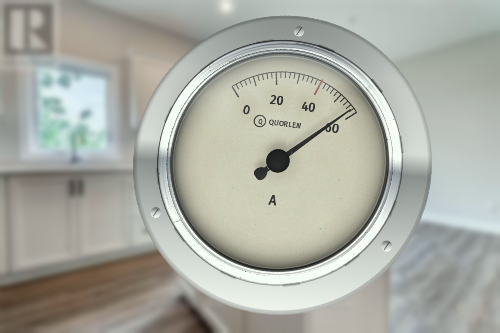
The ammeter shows 58 A
